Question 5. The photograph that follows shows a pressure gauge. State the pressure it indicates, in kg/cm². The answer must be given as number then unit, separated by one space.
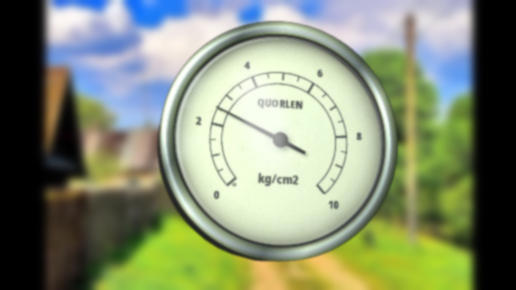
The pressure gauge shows 2.5 kg/cm²
